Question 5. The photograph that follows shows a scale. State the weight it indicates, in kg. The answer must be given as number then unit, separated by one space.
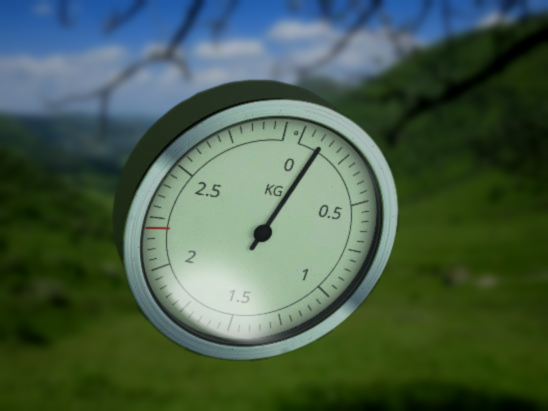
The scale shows 0.1 kg
